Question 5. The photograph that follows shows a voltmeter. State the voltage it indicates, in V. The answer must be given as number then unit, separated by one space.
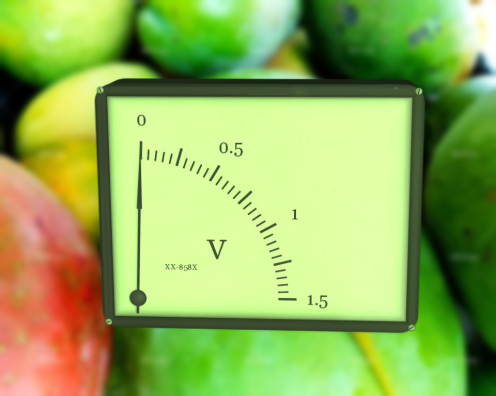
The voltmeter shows 0 V
